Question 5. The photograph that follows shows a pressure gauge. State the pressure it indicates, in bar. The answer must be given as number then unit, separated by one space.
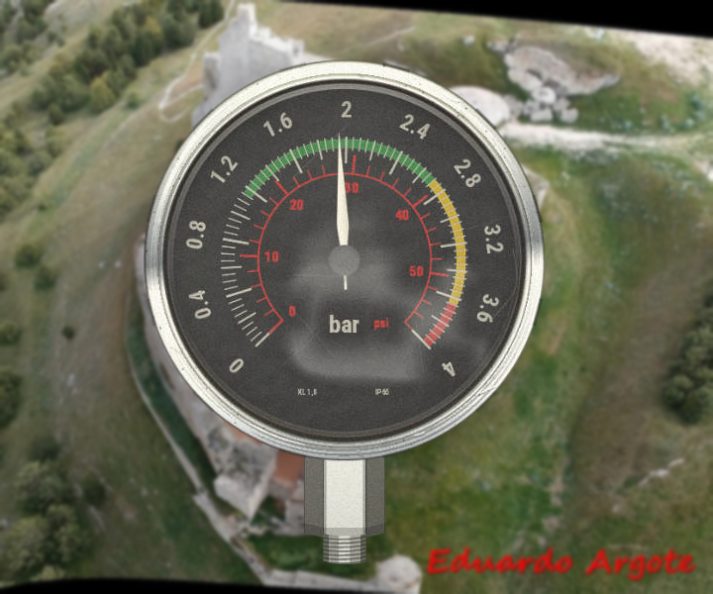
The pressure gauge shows 1.95 bar
